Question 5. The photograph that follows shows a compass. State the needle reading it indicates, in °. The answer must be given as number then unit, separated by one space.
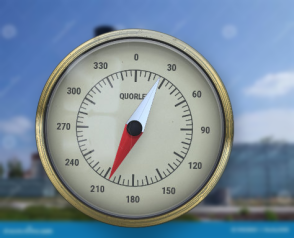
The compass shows 205 °
